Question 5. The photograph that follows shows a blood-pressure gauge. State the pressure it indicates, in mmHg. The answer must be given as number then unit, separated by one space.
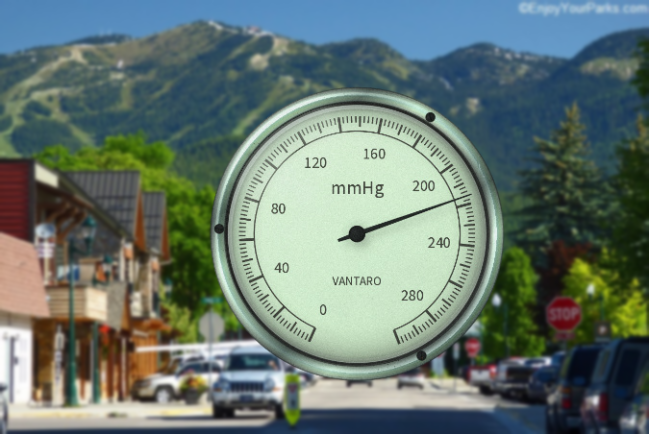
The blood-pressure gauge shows 216 mmHg
